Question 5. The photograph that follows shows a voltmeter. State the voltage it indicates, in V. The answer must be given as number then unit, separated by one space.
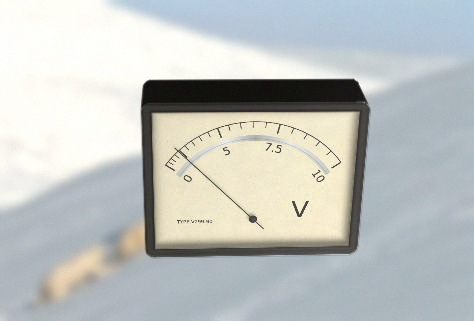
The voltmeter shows 2.5 V
